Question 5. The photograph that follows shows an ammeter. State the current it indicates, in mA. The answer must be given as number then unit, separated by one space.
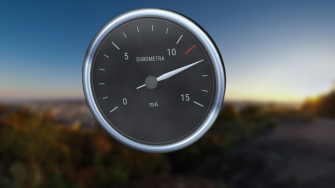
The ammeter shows 12 mA
